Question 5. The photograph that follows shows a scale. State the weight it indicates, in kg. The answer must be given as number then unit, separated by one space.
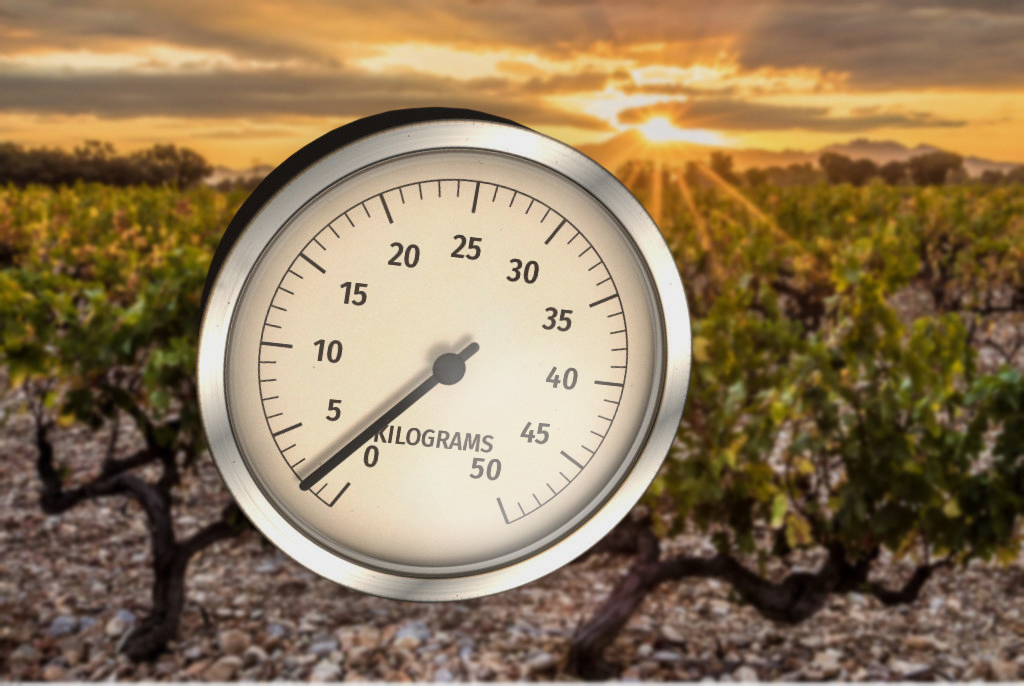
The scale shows 2 kg
